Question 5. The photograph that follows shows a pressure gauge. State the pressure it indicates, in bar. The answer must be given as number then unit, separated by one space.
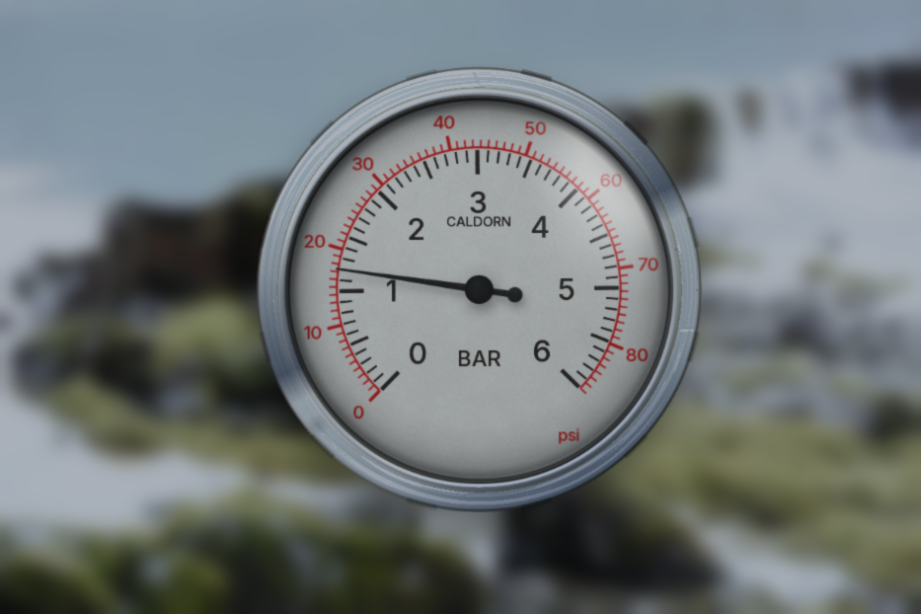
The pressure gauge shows 1.2 bar
